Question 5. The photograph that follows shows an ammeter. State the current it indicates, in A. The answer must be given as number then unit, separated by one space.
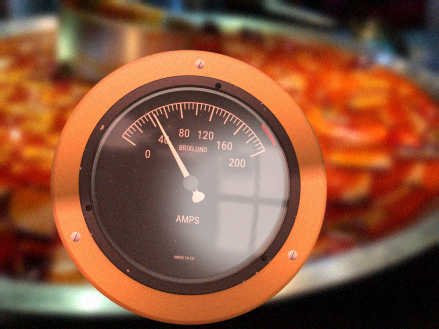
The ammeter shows 45 A
